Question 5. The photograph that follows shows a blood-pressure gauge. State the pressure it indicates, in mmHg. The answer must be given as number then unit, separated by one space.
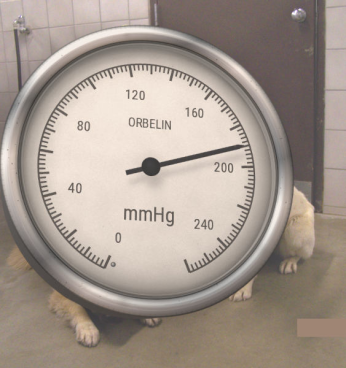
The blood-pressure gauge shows 190 mmHg
